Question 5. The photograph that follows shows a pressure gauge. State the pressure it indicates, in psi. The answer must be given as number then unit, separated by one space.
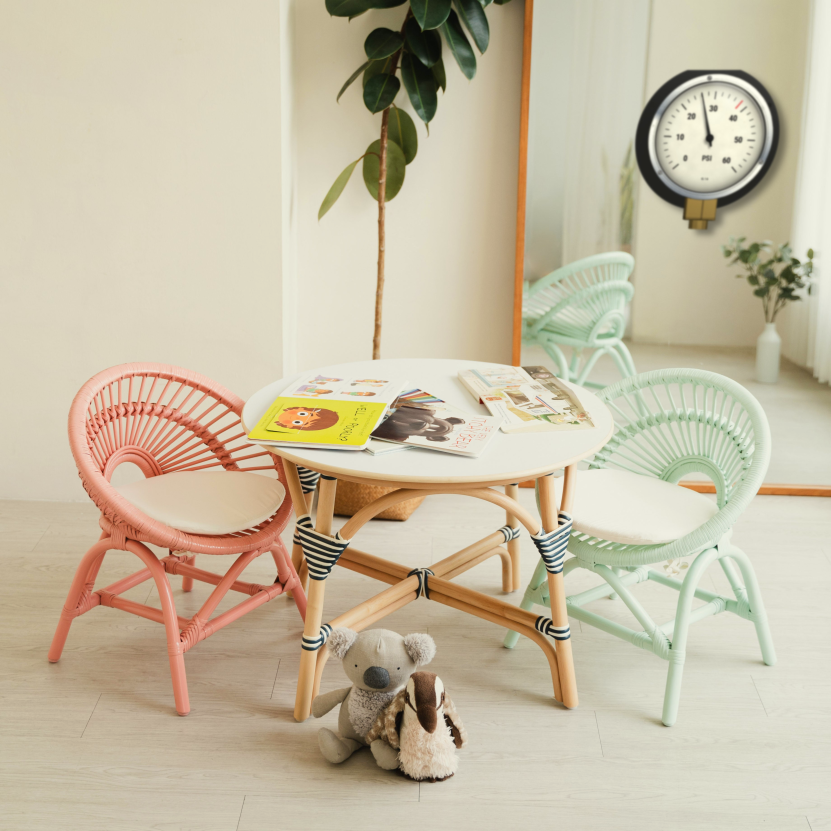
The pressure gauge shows 26 psi
